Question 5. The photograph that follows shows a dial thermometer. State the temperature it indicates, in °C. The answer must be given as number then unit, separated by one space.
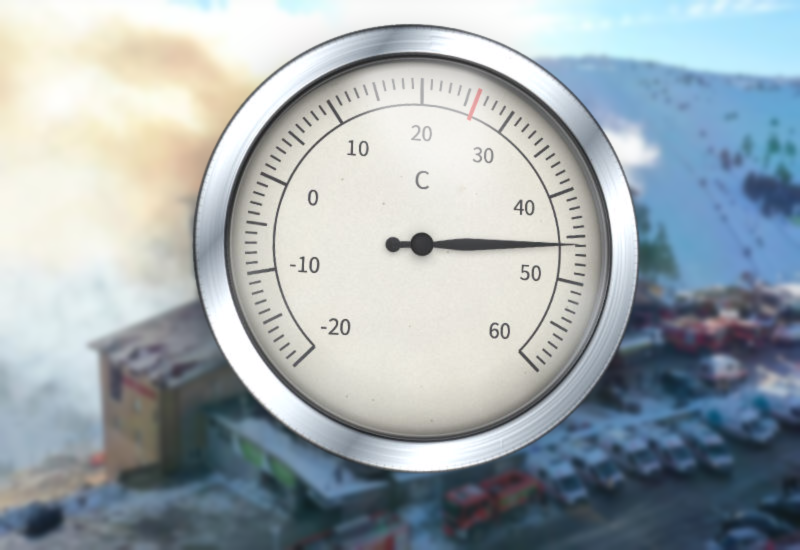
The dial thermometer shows 46 °C
